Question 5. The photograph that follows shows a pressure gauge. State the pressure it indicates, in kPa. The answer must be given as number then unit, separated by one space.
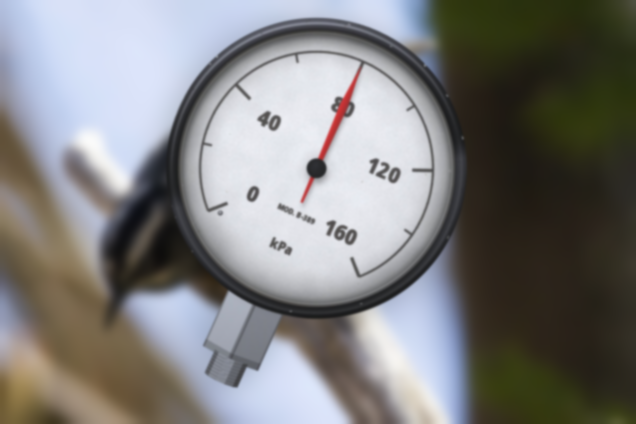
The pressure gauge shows 80 kPa
